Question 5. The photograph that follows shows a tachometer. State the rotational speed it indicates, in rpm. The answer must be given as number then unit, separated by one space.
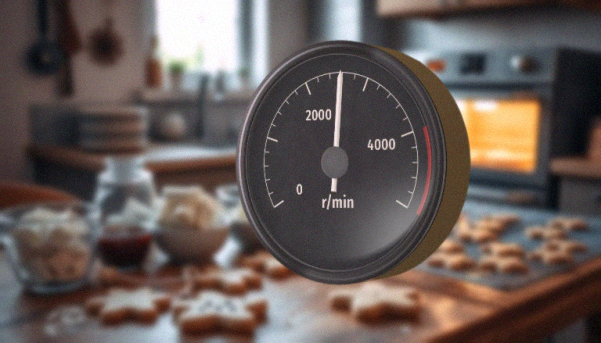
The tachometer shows 2600 rpm
